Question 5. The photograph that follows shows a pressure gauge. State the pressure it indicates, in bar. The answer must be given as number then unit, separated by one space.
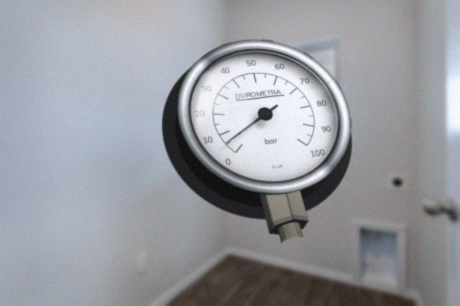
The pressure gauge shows 5 bar
